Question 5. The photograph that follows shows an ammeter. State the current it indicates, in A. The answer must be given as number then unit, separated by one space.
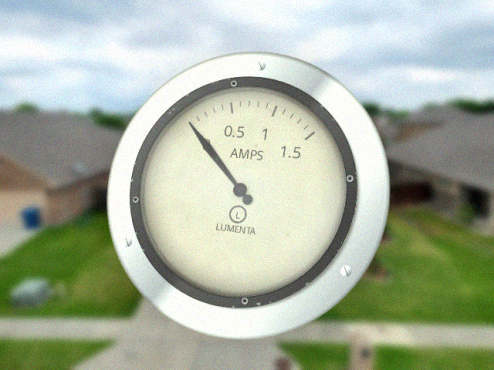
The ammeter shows 0 A
